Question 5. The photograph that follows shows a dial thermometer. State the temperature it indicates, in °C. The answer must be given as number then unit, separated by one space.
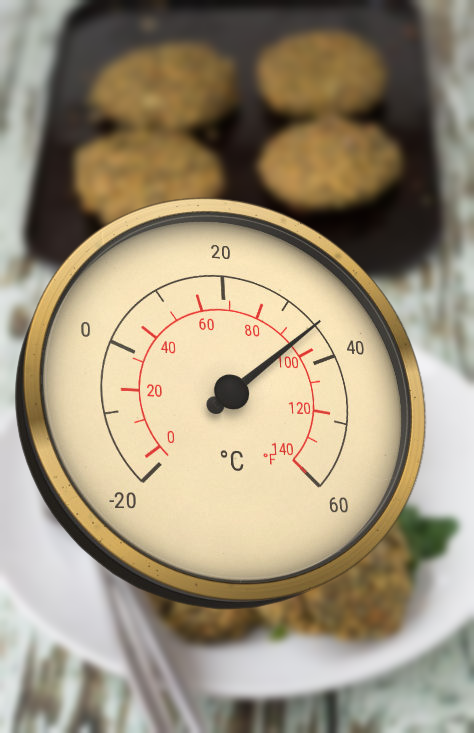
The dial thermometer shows 35 °C
